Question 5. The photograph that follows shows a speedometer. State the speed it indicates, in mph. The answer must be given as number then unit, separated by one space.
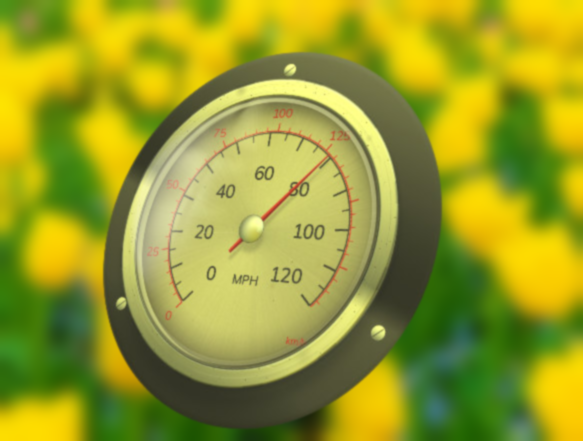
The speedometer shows 80 mph
